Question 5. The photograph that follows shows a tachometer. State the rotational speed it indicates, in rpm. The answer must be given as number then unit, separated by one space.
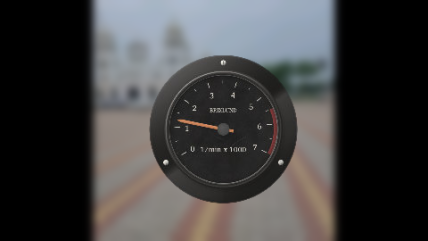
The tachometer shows 1250 rpm
